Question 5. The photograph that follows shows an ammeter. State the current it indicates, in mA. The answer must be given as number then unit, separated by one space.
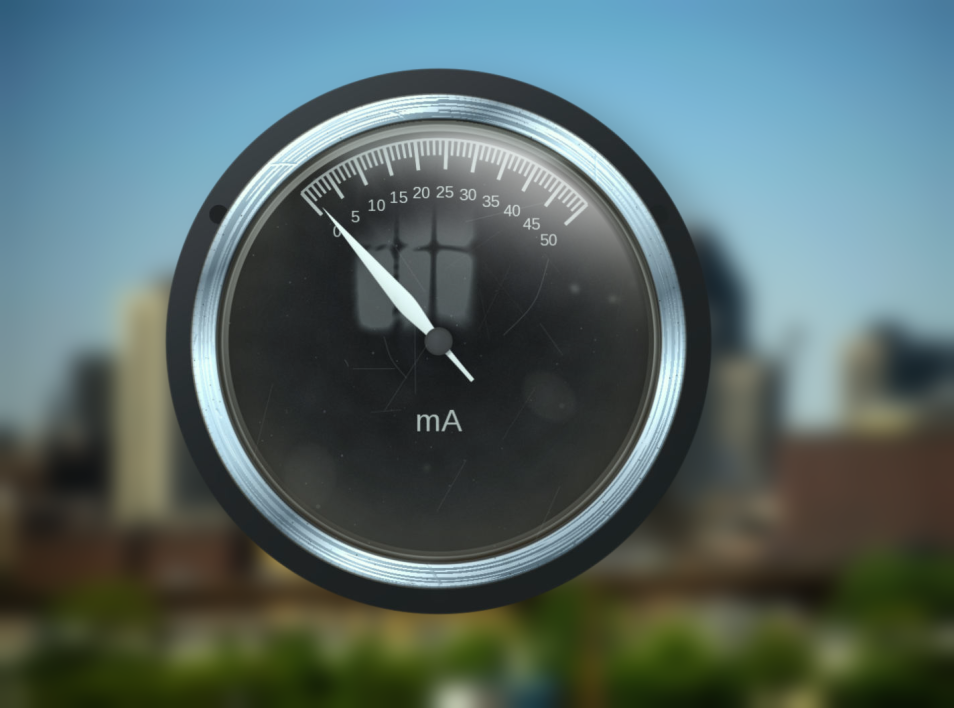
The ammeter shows 1 mA
